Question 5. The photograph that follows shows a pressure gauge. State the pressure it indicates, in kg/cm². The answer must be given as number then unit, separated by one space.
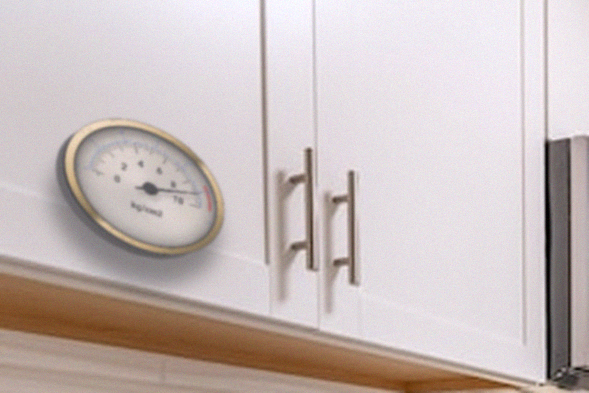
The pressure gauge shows 9 kg/cm²
